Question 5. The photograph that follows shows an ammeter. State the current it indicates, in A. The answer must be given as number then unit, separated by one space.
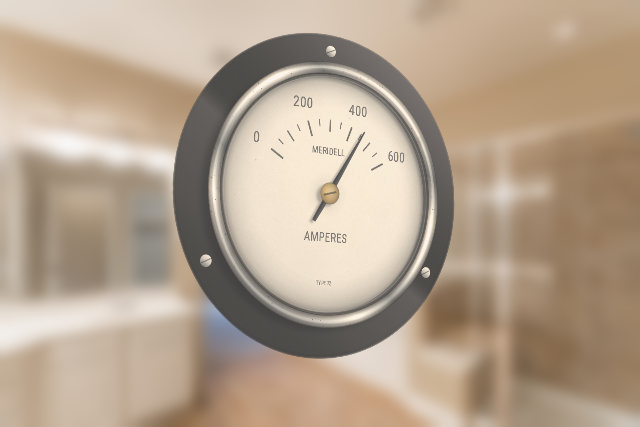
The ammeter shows 450 A
